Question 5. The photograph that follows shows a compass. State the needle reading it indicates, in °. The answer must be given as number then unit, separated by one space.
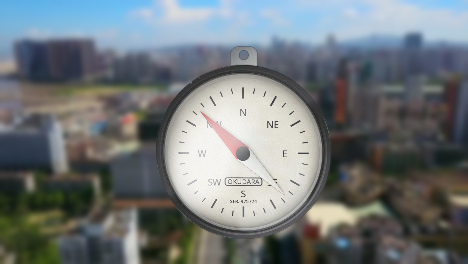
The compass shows 315 °
